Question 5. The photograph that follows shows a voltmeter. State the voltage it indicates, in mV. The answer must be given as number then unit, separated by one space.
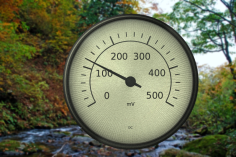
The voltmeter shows 120 mV
